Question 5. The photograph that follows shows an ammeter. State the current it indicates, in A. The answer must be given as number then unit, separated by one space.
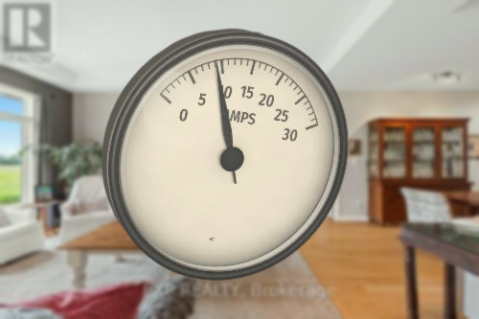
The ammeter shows 9 A
